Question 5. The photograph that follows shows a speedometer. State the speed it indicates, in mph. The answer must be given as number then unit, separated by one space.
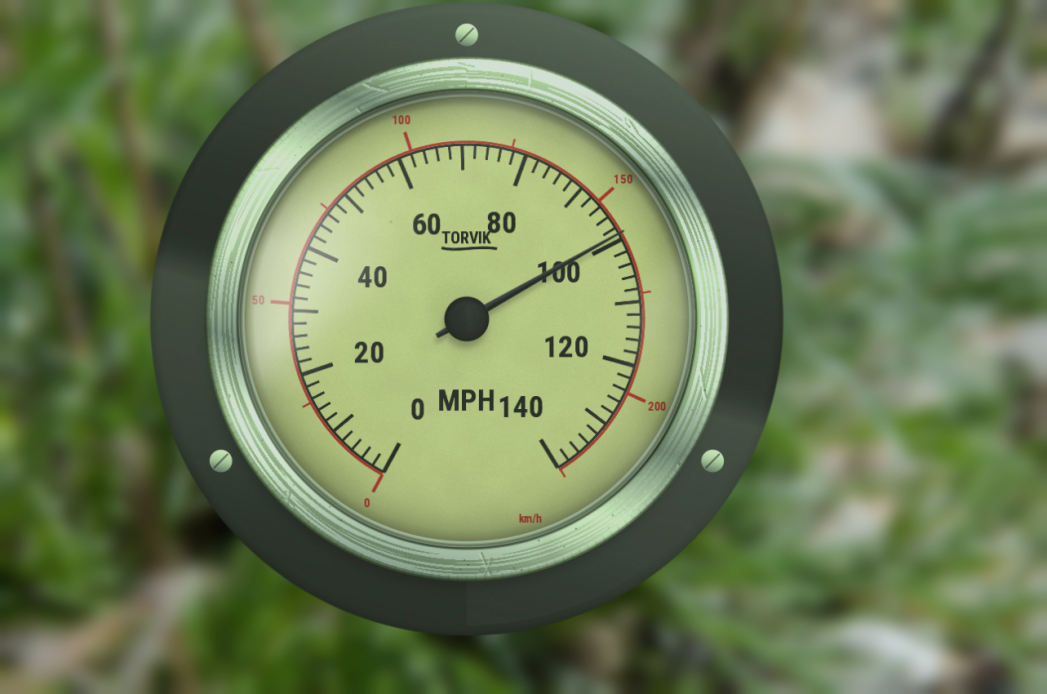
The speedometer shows 99 mph
